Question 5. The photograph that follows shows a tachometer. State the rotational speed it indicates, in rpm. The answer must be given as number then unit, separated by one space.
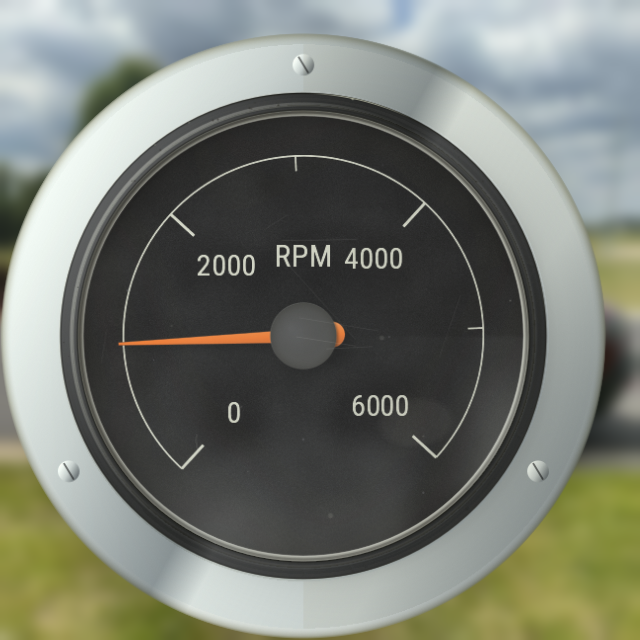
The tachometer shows 1000 rpm
